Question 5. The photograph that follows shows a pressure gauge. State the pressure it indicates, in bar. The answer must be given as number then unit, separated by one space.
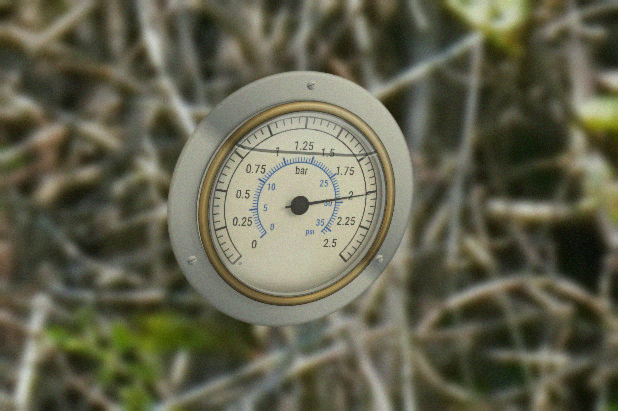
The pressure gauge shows 2 bar
